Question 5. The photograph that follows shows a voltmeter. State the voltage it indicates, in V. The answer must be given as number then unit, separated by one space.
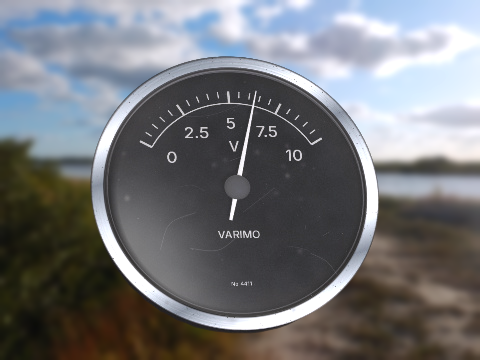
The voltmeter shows 6.25 V
